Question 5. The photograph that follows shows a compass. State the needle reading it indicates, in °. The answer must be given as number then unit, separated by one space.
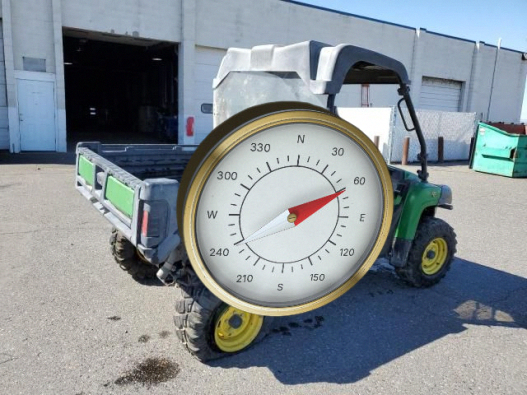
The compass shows 60 °
